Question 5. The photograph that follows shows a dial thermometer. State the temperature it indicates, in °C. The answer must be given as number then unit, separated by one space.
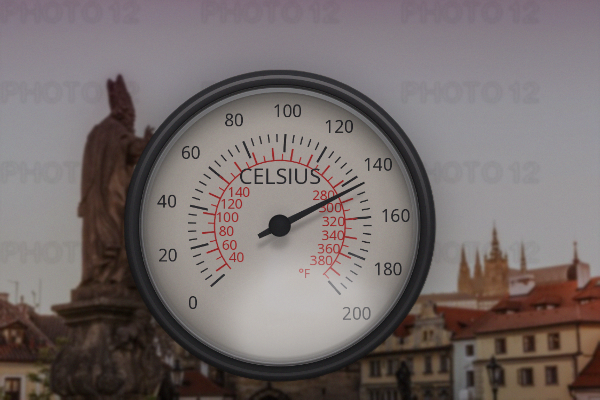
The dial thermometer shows 144 °C
